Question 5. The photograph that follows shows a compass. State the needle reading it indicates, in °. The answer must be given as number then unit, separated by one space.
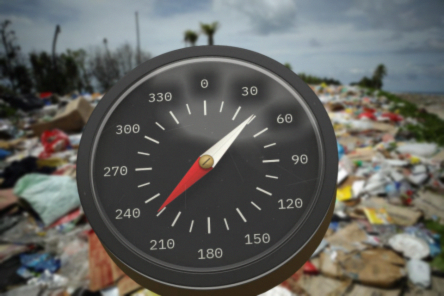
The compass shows 225 °
